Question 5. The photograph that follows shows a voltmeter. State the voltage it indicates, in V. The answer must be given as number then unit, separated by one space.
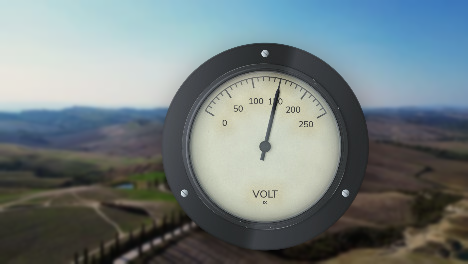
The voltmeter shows 150 V
